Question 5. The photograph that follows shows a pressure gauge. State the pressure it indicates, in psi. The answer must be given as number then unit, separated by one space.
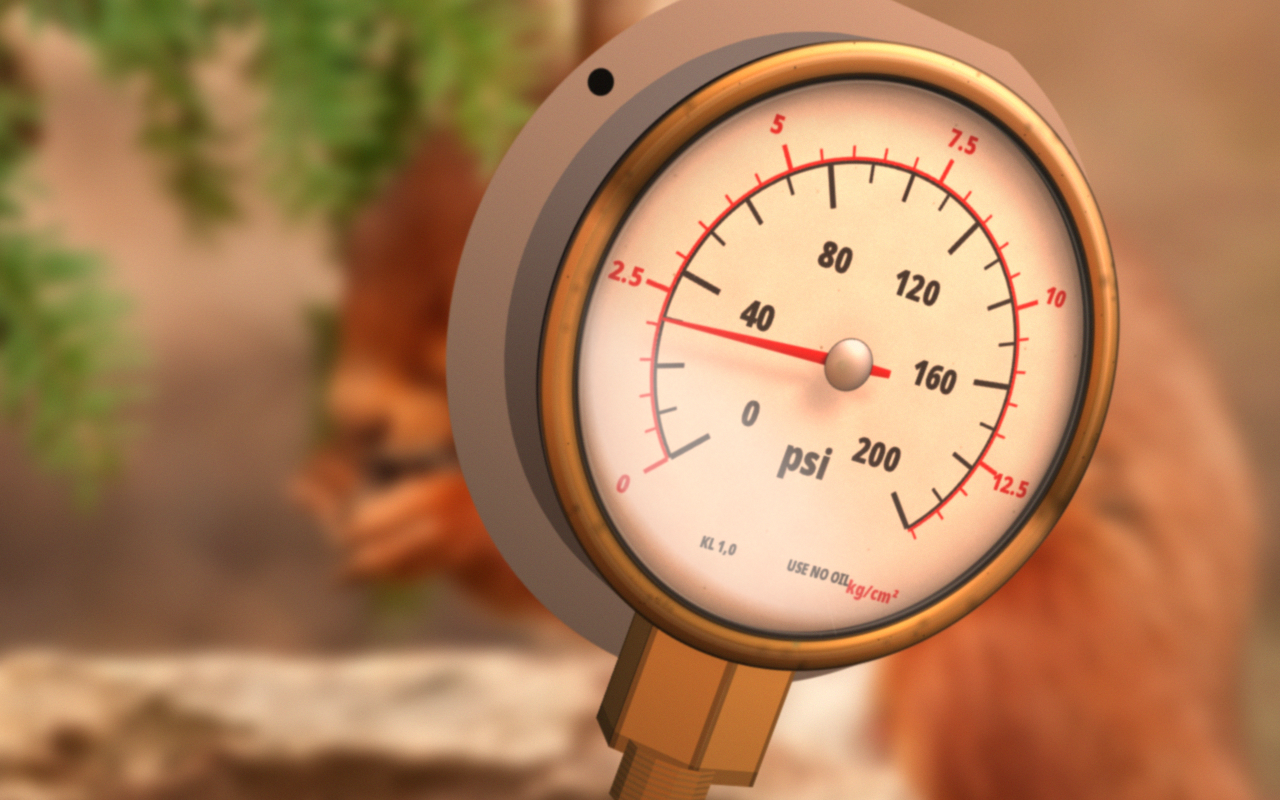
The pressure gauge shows 30 psi
